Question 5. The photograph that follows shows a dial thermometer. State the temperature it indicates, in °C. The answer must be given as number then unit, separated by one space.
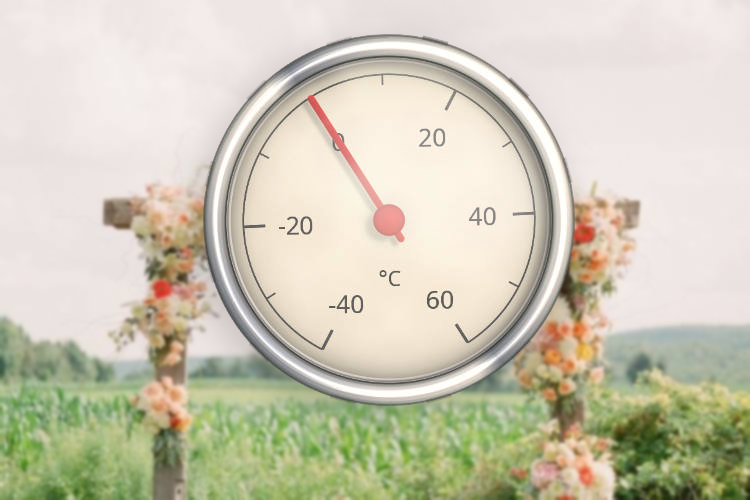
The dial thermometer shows 0 °C
